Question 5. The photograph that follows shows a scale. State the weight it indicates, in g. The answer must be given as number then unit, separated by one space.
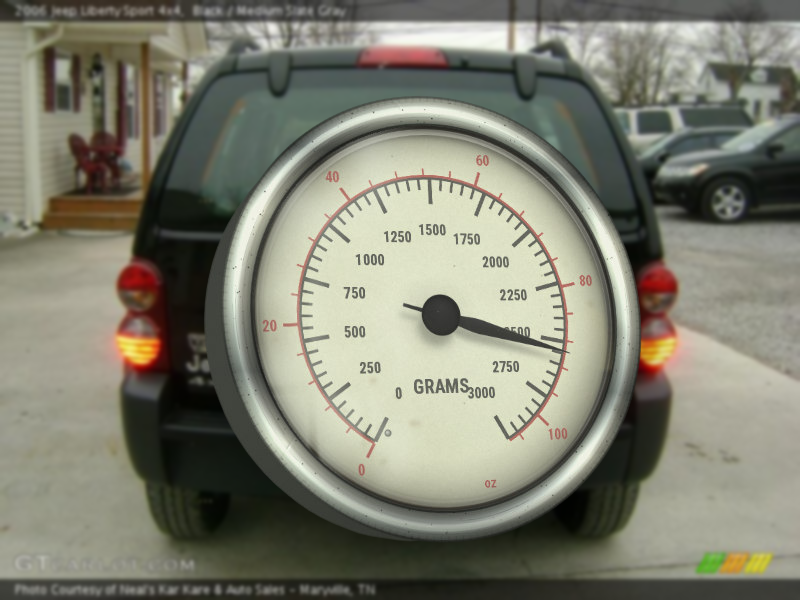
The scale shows 2550 g
